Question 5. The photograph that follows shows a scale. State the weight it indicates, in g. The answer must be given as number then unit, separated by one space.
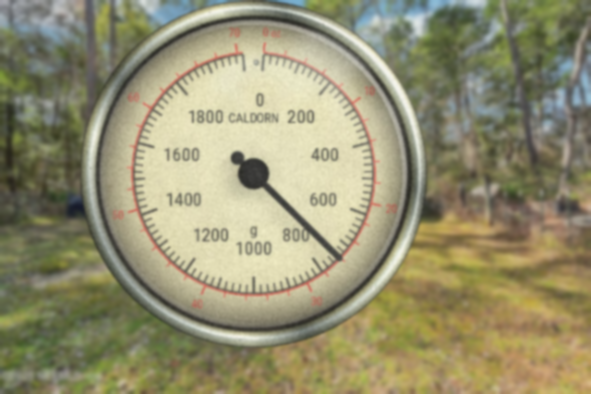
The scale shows 740 g
